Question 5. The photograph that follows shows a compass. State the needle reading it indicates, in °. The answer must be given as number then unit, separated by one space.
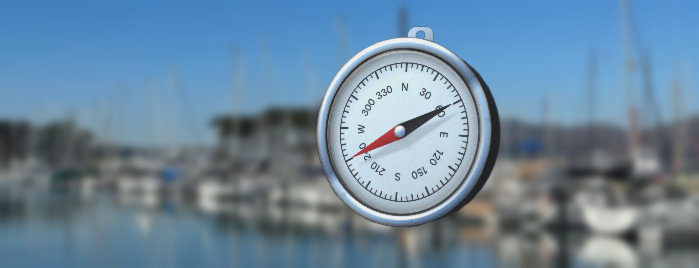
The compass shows 240 °
